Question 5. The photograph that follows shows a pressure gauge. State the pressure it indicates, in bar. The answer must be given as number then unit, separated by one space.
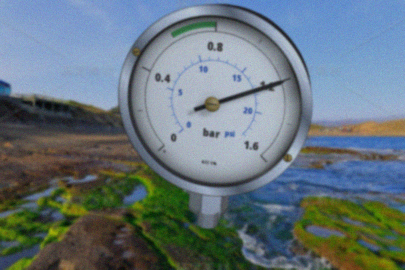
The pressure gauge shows 1.2 bar
